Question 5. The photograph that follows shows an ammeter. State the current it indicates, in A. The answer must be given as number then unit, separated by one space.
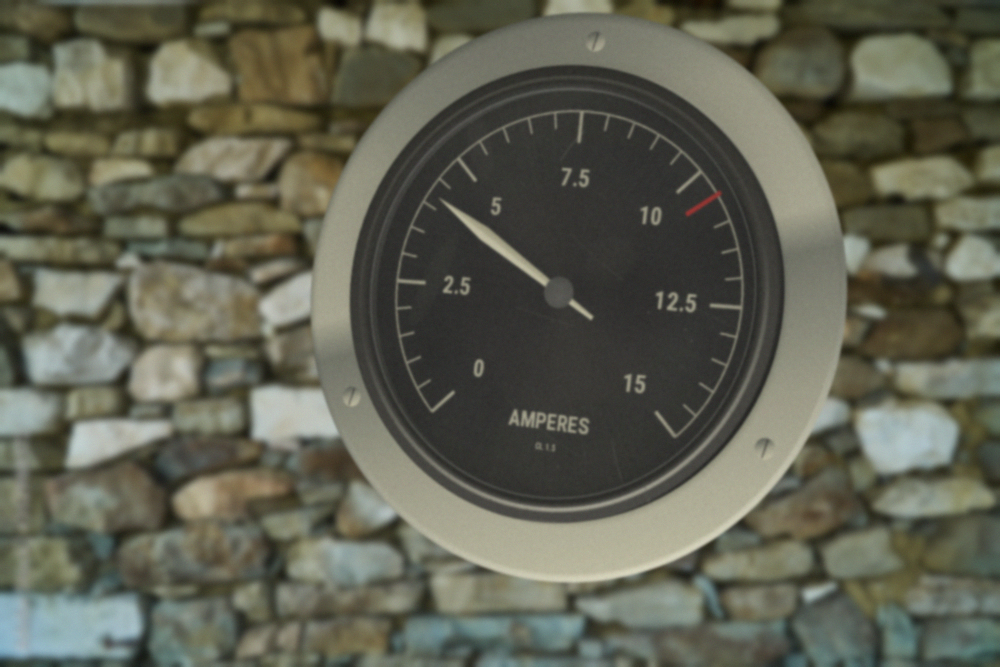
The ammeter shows 4.25 A
